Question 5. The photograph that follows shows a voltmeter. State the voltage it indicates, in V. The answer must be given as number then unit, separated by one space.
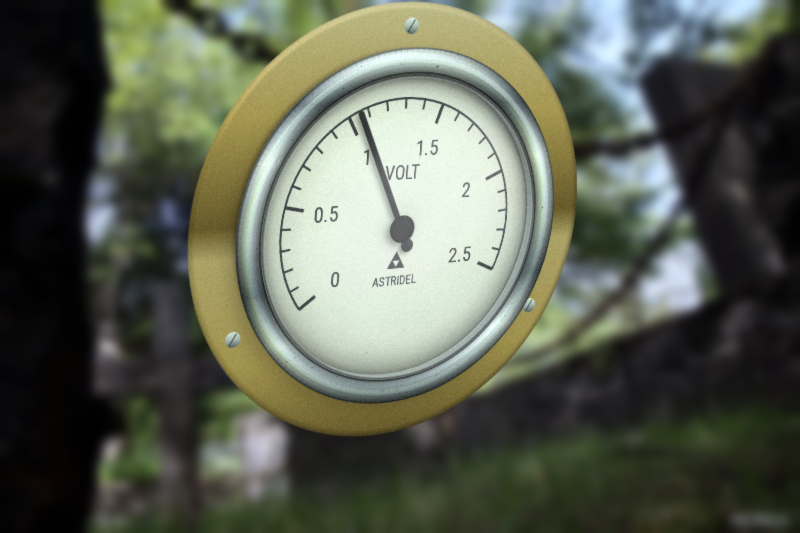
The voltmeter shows 1.05 V
